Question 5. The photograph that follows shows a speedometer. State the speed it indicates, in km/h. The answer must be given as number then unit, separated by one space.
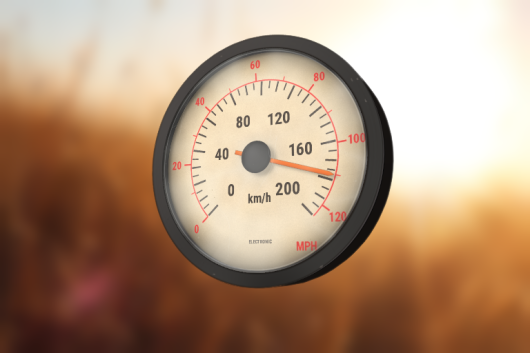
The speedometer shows 177.5 km/h
